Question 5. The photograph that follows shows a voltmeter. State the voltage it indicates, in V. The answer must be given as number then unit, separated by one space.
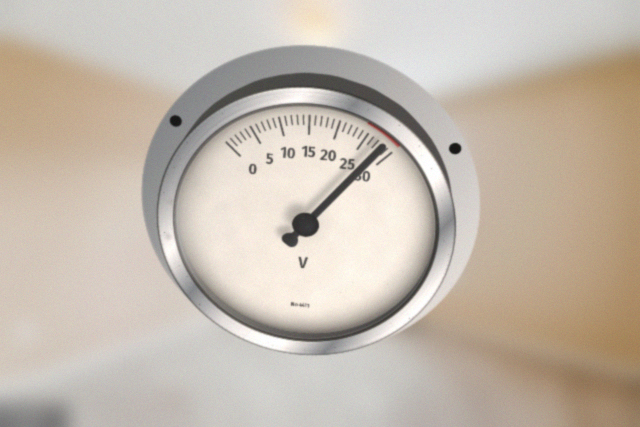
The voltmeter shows 28 V
